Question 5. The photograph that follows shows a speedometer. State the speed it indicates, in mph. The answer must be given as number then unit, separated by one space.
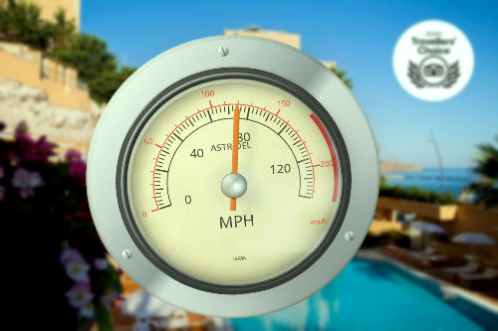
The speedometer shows 74 mph
